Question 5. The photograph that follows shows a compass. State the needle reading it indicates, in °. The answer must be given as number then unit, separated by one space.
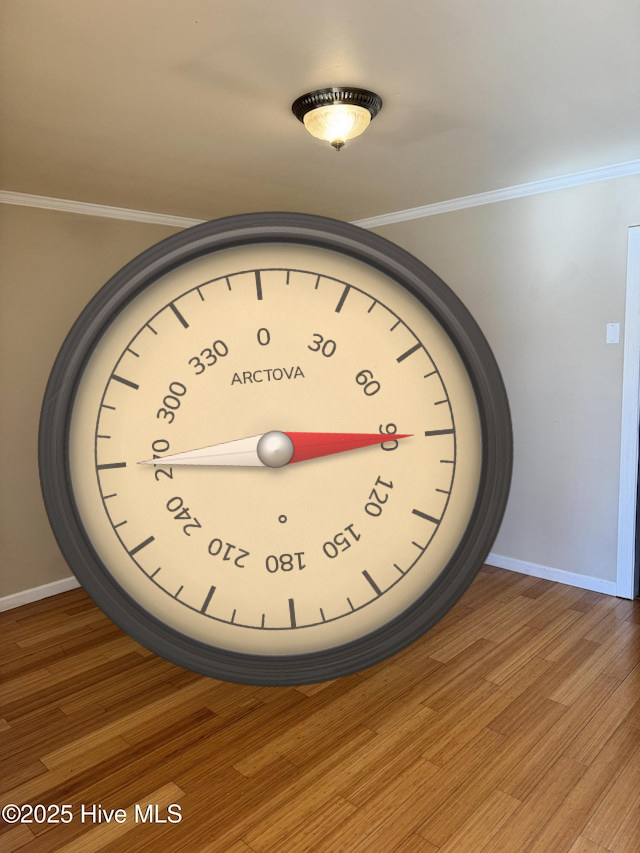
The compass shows 90 °
